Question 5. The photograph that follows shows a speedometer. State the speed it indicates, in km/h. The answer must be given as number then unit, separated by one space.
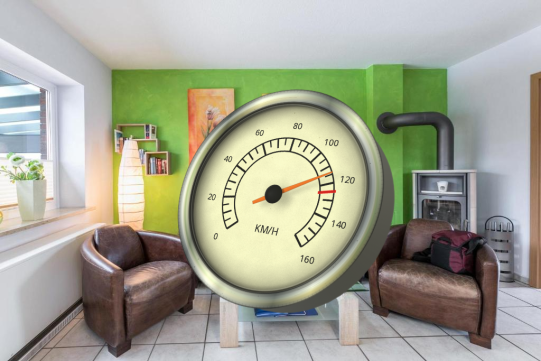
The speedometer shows 115 km/h
